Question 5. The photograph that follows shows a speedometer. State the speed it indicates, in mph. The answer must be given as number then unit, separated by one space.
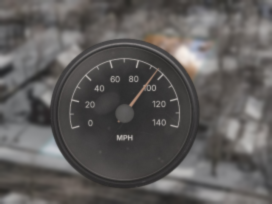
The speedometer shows 95 mph
